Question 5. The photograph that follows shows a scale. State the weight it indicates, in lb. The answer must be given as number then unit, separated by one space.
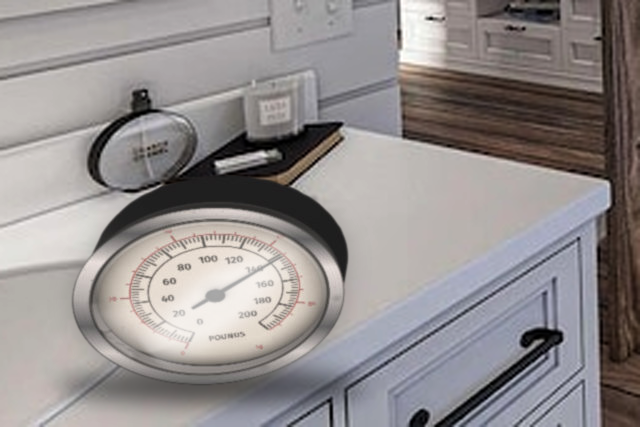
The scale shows 140 lb
